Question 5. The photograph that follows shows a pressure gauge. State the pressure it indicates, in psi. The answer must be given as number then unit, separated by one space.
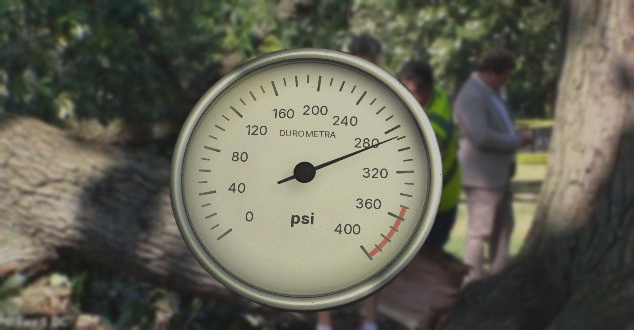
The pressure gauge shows 290 psi
